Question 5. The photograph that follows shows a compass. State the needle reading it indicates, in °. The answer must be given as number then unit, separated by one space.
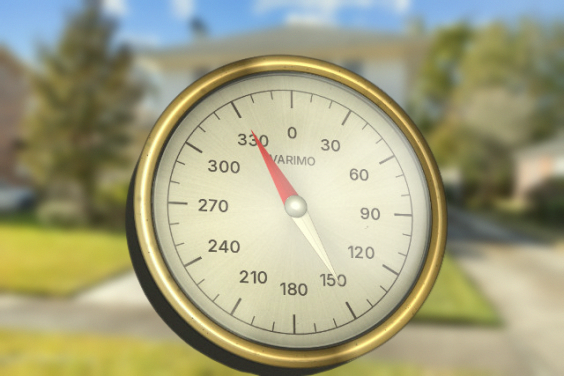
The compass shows 330 °
